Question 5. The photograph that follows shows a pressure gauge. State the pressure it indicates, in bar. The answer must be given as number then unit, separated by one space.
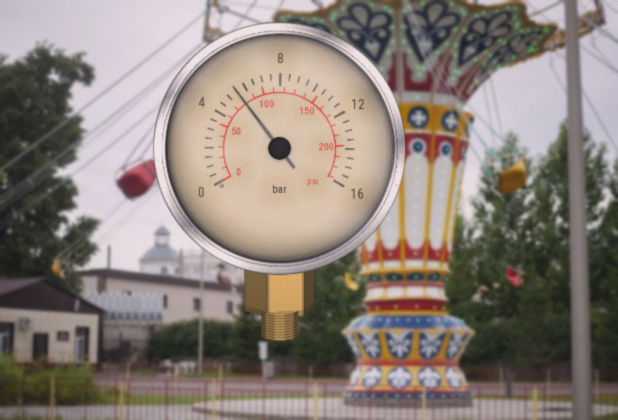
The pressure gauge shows 5.5 bar
